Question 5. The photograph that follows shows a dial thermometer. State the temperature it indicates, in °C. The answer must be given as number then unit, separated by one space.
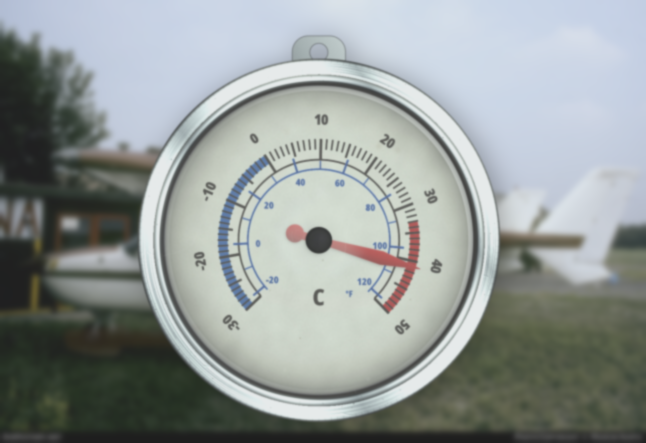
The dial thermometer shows 41 °C
